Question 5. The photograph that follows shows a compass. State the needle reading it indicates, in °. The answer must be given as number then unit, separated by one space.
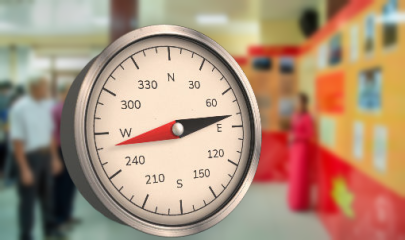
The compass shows 260 °
